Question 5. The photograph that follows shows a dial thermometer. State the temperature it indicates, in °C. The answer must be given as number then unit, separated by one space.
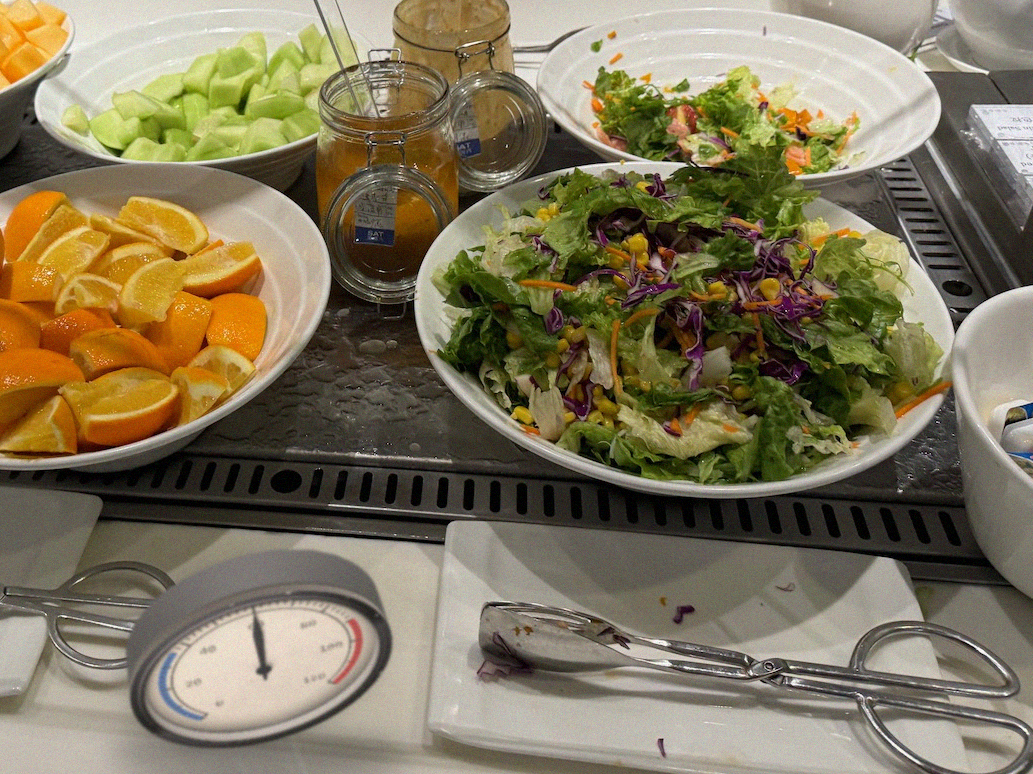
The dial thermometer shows 60 °C
